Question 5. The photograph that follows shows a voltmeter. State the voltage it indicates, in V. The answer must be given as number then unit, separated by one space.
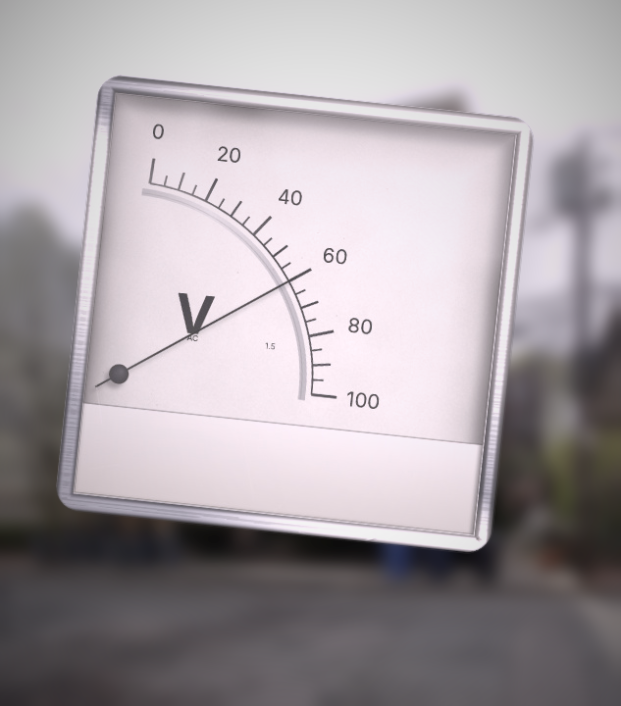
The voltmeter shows 60 V
